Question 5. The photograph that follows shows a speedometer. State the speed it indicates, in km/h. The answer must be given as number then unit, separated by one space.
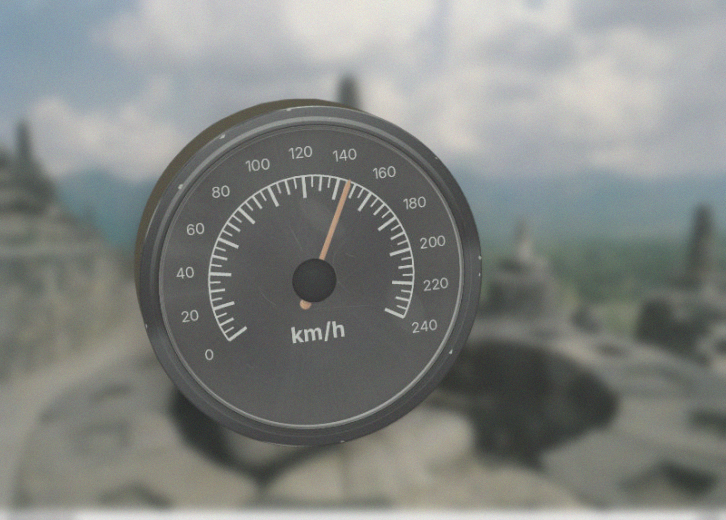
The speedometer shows 145 km/h
